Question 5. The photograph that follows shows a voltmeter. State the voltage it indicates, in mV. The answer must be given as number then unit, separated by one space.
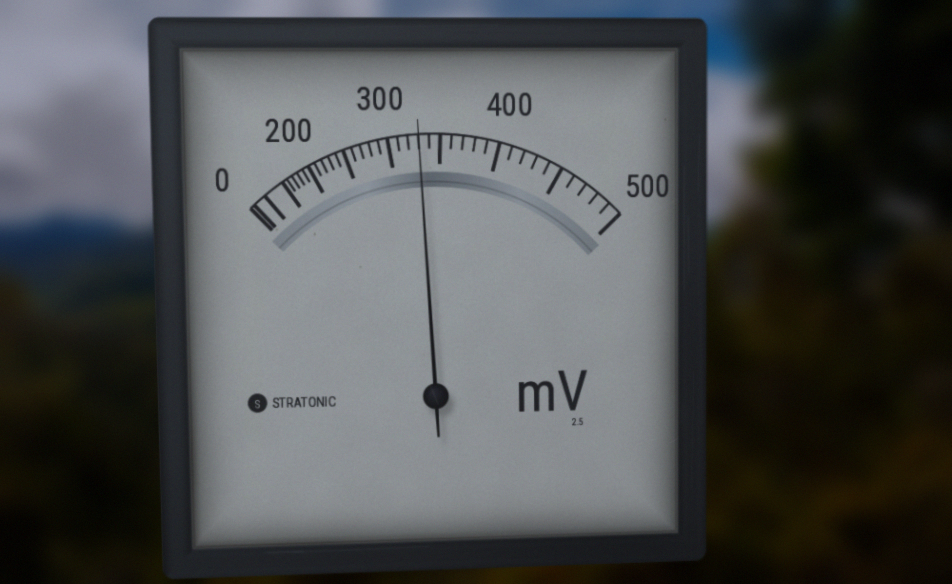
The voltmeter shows 330 mV
